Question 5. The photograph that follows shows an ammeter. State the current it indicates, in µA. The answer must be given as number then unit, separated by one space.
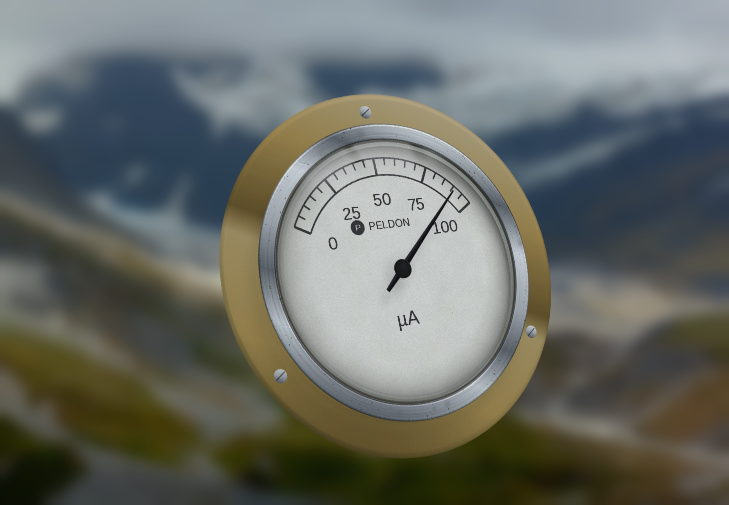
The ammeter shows 90 µA
